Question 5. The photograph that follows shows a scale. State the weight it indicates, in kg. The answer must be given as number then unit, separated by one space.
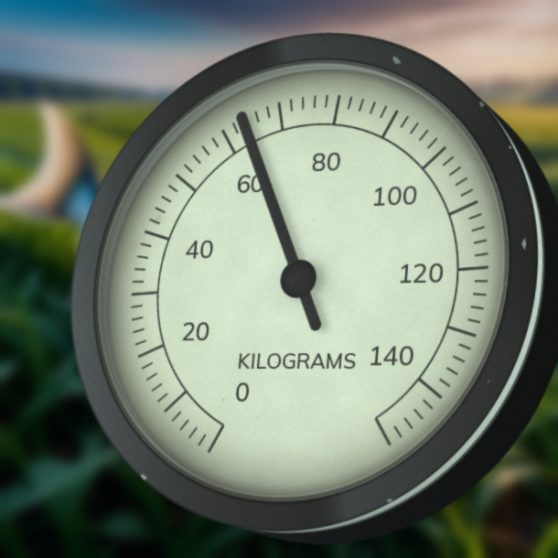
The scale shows 64 kg
